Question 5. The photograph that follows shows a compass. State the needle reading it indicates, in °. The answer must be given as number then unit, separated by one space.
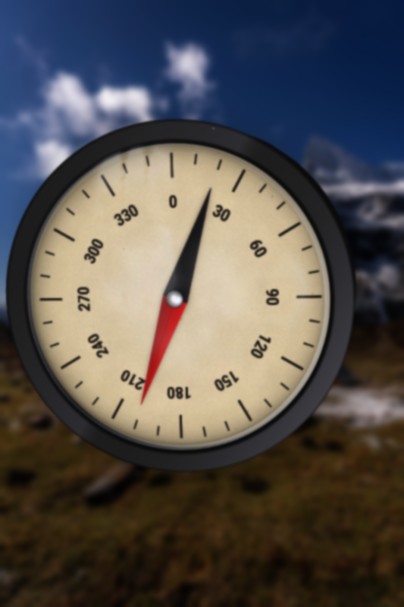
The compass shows 200 °
